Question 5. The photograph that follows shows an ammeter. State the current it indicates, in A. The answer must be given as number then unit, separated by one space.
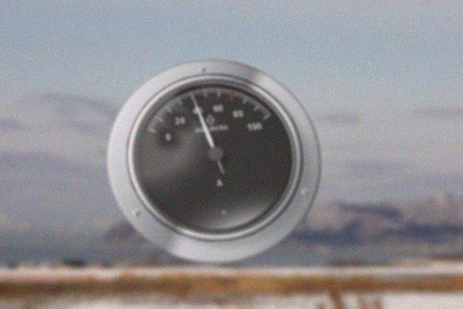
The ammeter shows 40 A
